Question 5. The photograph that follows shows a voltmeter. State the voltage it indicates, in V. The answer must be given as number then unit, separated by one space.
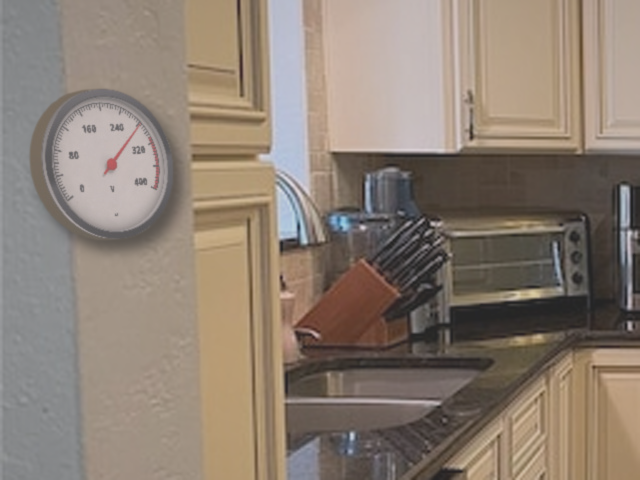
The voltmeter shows 280 V
